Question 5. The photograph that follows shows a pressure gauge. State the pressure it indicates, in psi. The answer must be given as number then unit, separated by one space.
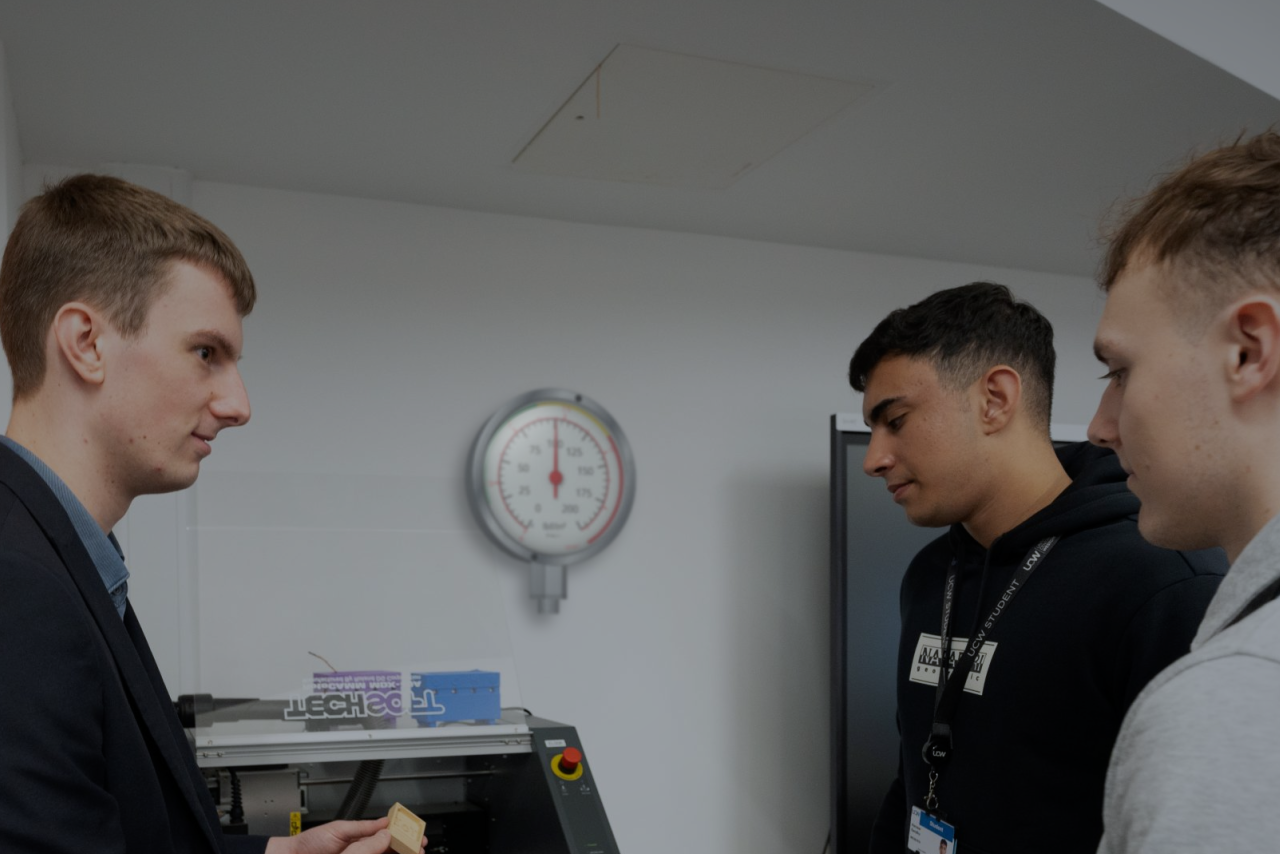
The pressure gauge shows 100 psi
